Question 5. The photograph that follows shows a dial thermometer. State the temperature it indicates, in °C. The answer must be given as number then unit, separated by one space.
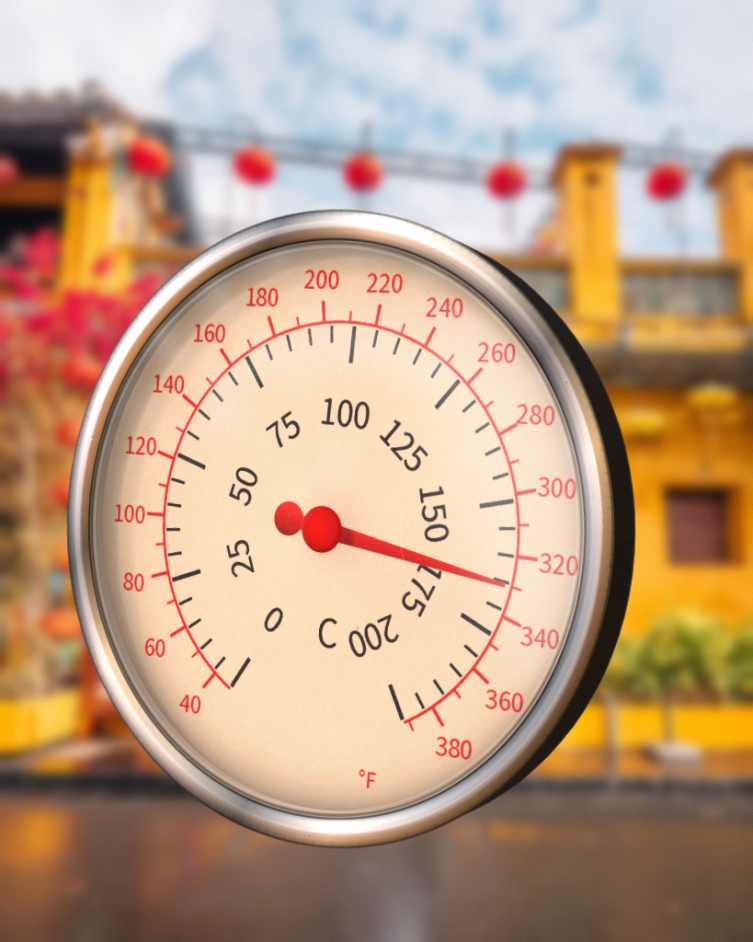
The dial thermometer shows 165 °C
